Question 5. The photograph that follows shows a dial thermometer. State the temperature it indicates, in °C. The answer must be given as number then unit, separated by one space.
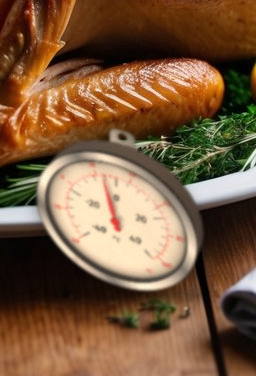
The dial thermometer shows -4 °C
